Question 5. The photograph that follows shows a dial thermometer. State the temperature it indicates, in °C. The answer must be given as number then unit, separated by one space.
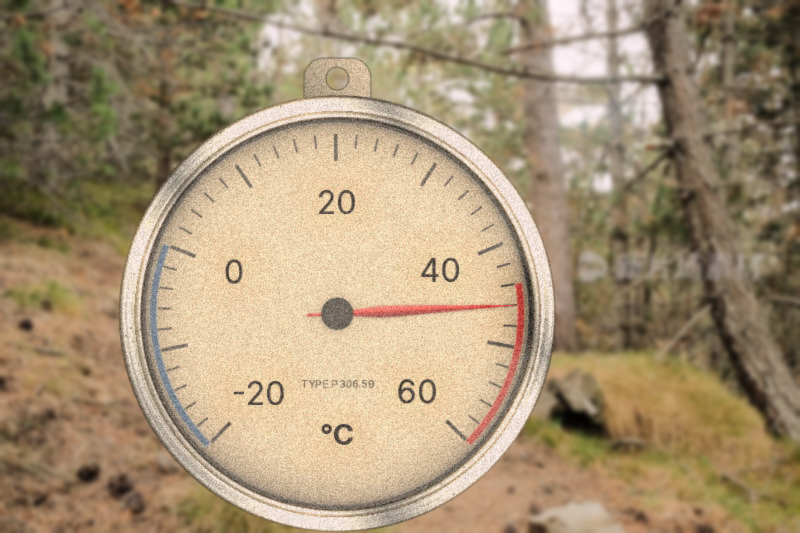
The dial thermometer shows 46 °C
